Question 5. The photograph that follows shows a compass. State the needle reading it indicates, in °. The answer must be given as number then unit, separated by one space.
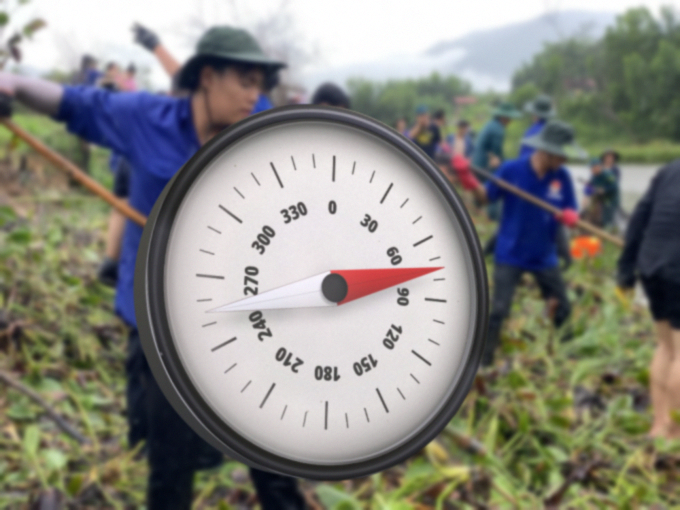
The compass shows 75 °
